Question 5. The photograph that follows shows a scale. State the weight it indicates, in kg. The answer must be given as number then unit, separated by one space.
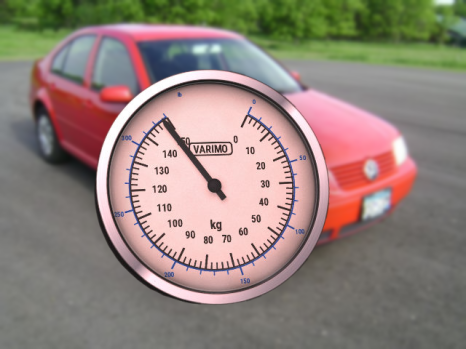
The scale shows 148 kg
